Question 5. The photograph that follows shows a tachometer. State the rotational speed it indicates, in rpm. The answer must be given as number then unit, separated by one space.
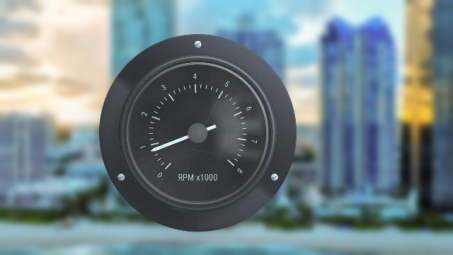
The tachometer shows 800 rpm
